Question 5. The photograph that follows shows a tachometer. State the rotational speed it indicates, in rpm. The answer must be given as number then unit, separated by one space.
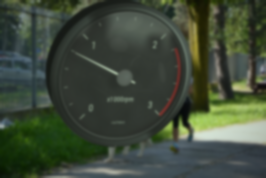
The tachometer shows 800 rpm
